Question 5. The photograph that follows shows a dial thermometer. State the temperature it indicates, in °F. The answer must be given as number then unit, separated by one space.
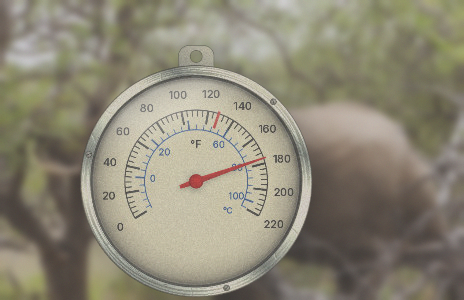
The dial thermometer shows 176 °F
